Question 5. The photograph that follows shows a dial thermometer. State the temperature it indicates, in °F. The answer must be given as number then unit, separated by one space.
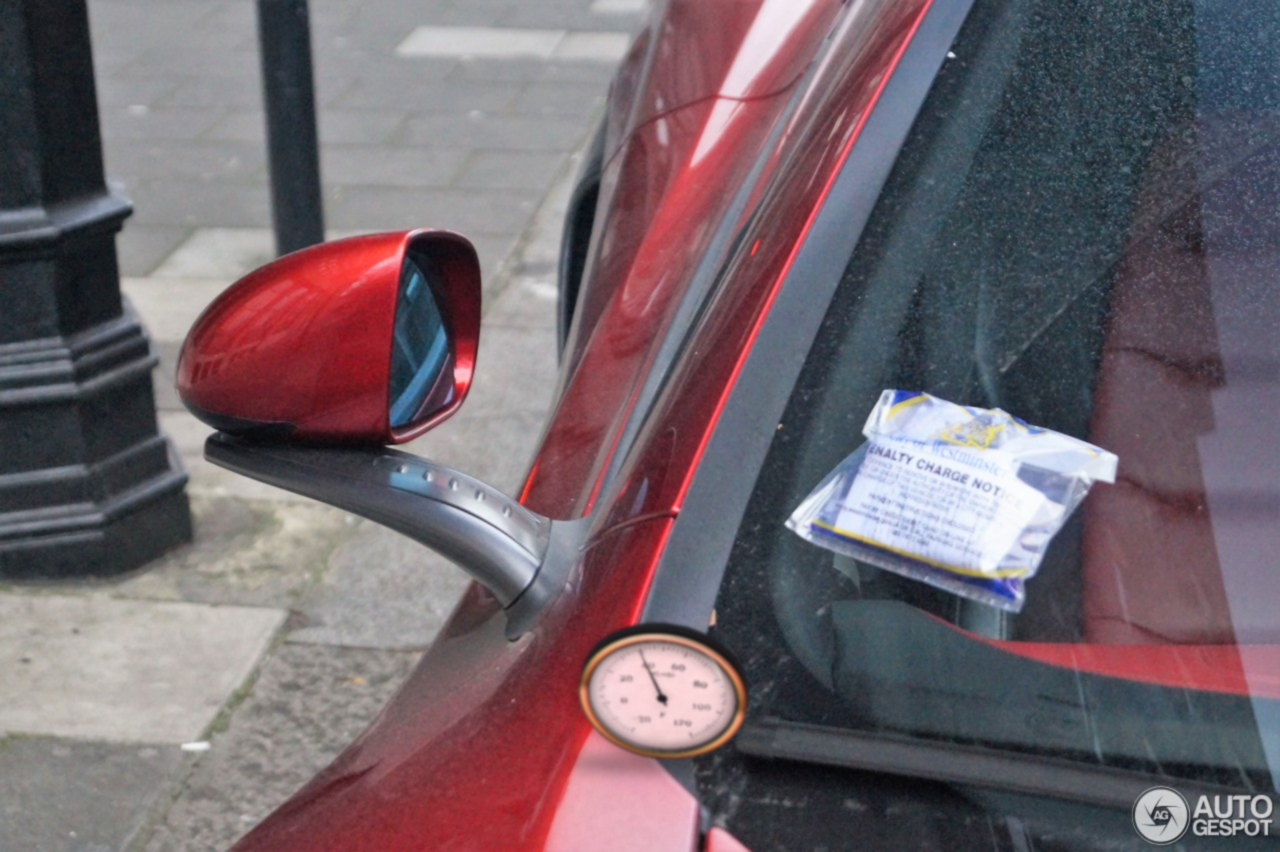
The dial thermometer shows 40 °F
